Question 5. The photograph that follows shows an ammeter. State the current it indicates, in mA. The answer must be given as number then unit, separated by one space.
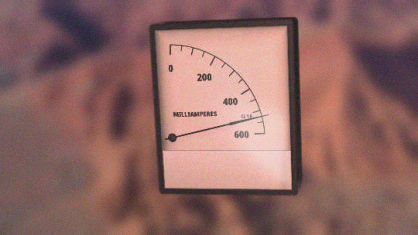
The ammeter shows 525 mA
